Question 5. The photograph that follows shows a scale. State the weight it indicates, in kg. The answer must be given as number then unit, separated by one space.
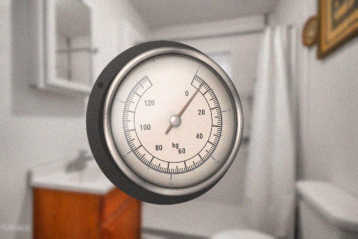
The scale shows 5 kg
